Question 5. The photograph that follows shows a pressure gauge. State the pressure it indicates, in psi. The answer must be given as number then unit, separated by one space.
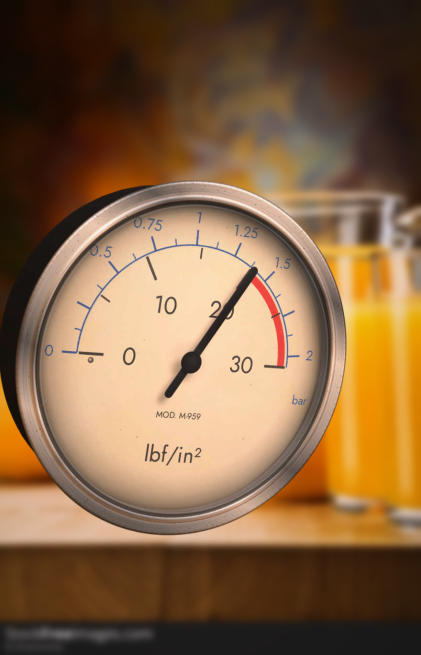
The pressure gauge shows 20 psi
